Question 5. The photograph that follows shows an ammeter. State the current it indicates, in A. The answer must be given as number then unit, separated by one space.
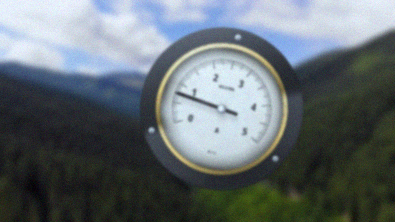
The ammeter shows 0.75 A
